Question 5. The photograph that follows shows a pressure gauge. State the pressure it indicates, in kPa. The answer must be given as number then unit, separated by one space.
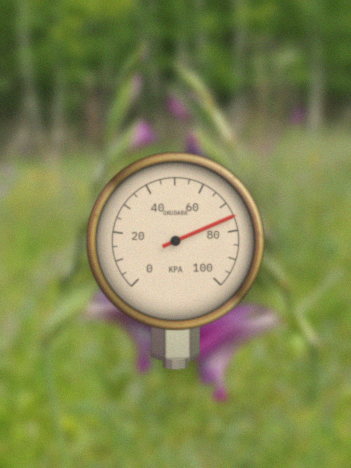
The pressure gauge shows 75 kPa
